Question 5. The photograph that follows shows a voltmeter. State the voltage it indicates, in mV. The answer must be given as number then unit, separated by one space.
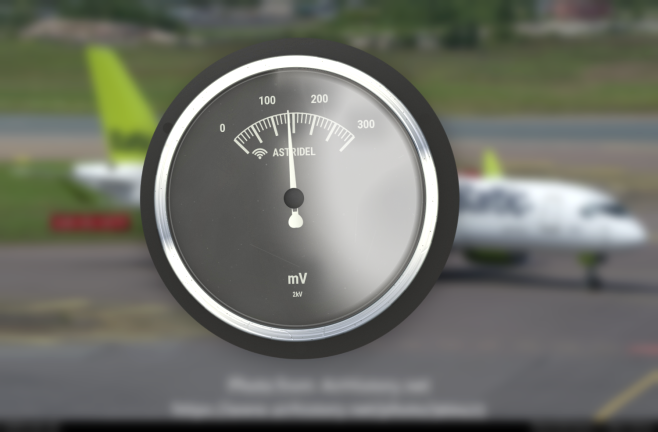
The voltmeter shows 140 mV
